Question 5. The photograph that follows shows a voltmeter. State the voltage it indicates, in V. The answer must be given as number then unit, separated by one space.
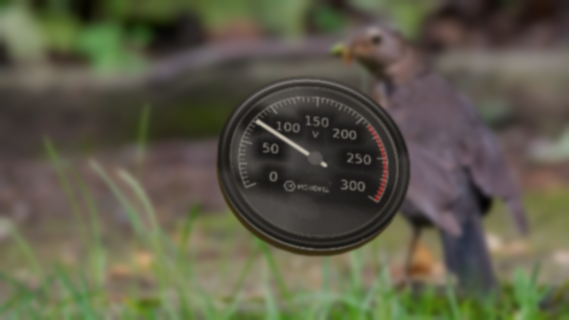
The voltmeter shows 75 V
